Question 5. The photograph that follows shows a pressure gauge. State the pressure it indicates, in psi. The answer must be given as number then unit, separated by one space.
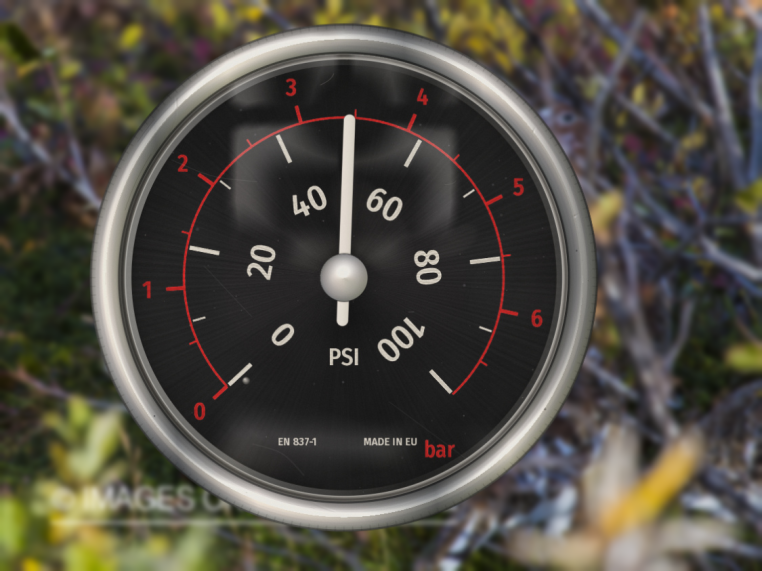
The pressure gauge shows 50 psi
